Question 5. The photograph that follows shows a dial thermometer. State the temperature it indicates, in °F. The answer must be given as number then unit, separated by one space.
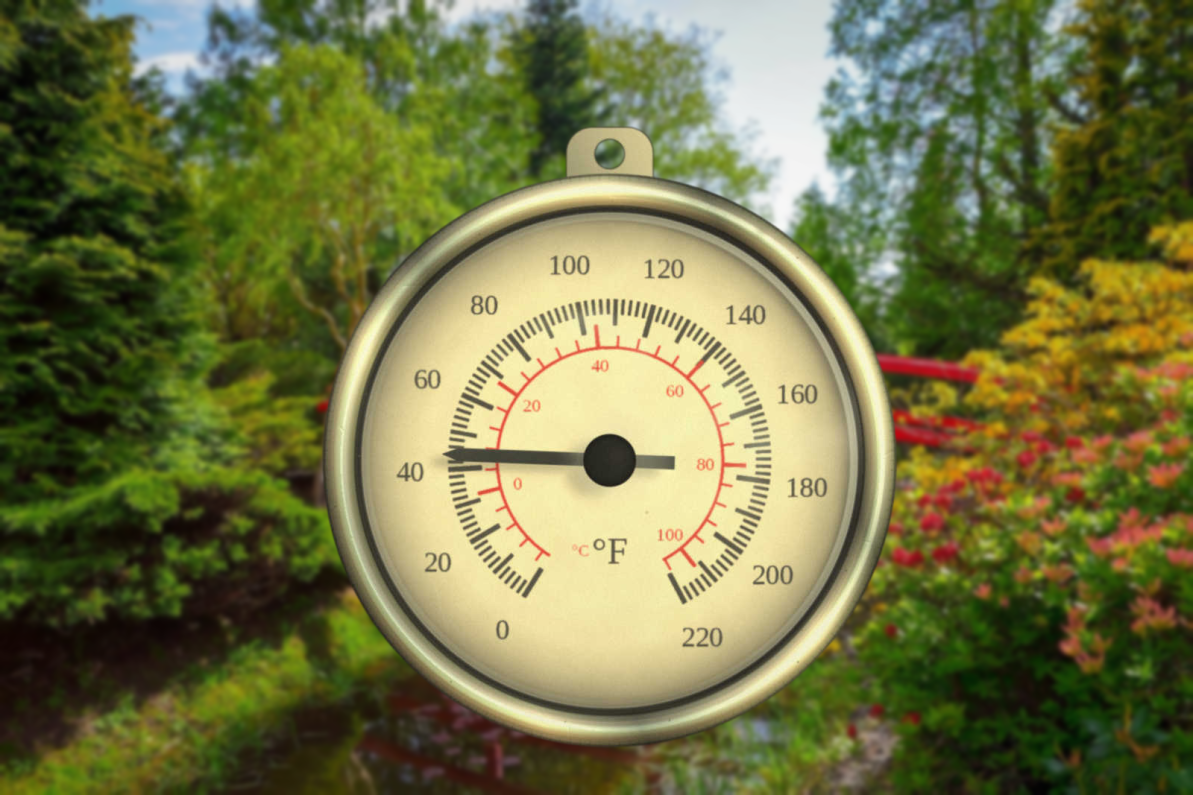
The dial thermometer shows 44 °F
